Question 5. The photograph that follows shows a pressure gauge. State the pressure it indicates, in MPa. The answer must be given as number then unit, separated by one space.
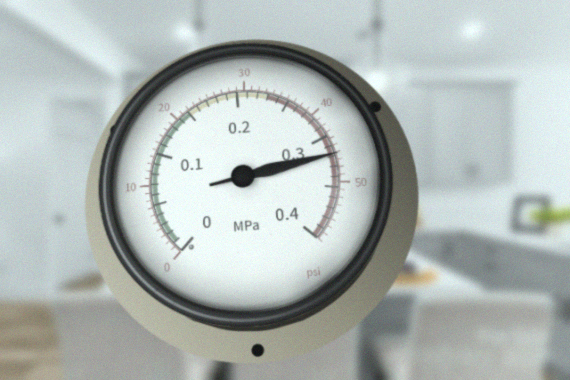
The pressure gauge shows 0.32 MPa
